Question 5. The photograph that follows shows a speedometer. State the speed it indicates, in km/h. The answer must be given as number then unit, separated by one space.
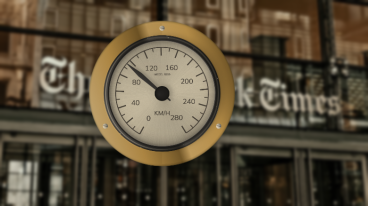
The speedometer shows 95 km/h
